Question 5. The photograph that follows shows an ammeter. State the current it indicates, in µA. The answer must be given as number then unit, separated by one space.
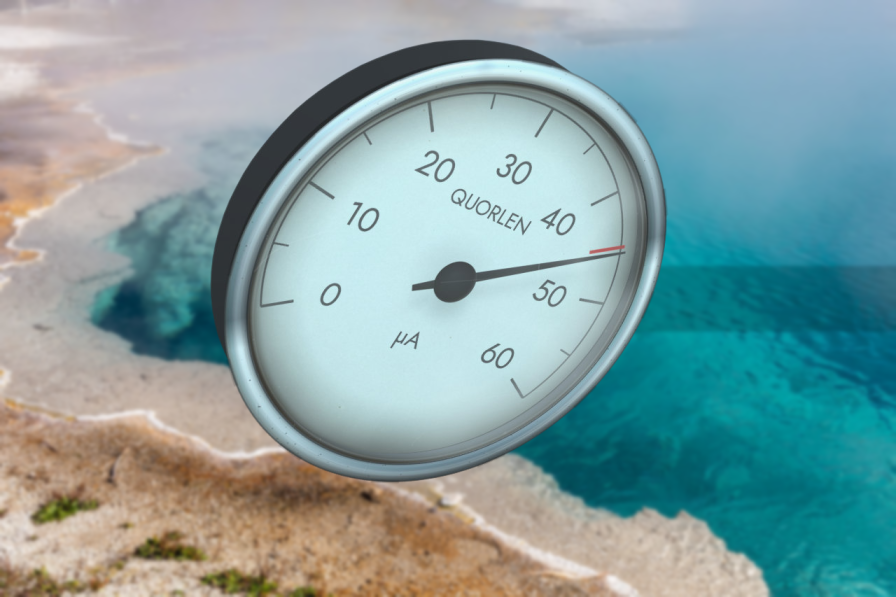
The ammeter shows 45 µA
